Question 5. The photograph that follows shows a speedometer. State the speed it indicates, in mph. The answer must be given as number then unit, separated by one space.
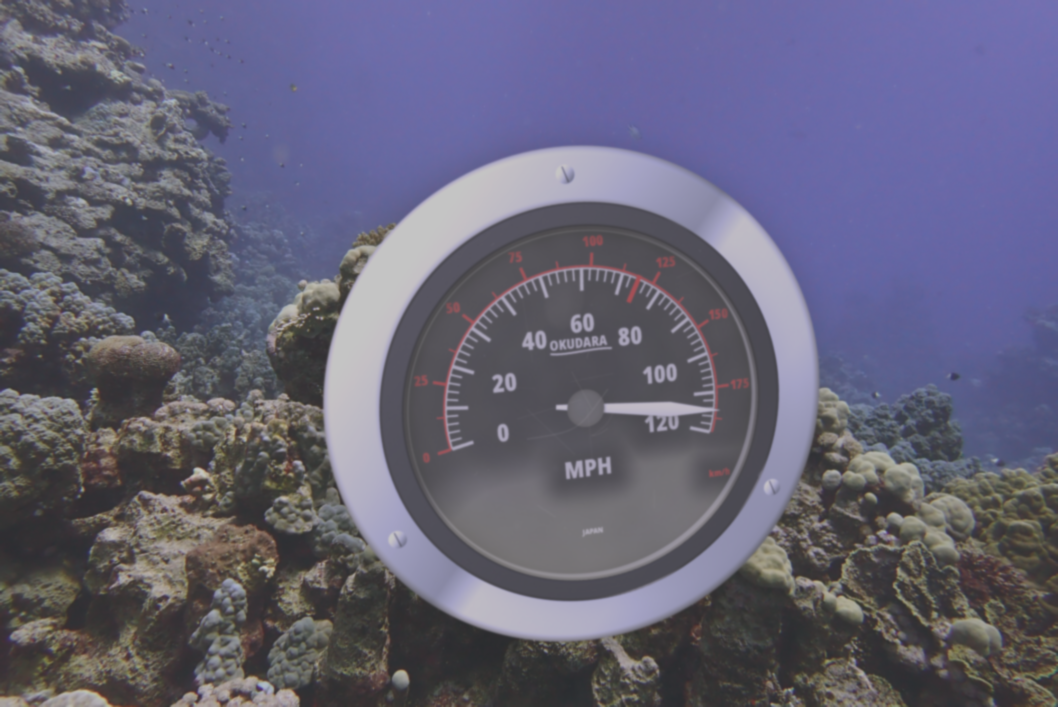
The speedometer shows 114 mph
